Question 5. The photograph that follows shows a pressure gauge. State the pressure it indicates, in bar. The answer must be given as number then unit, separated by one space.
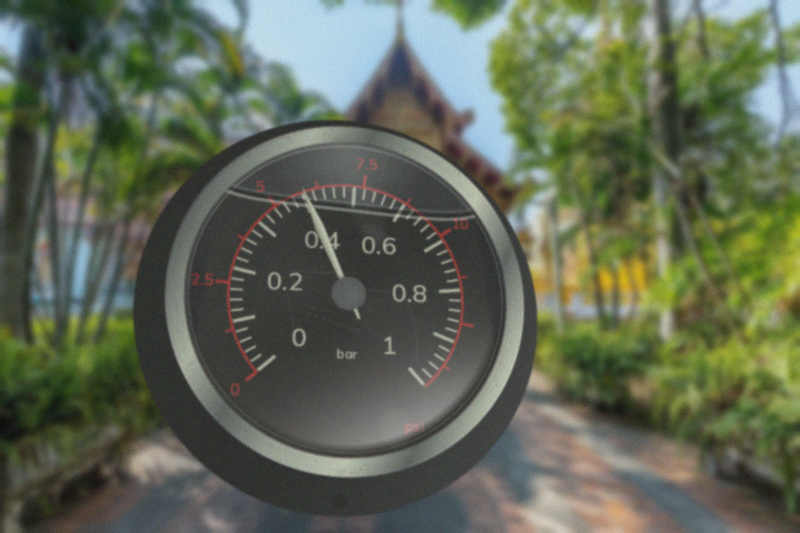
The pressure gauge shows 0.4 bar
